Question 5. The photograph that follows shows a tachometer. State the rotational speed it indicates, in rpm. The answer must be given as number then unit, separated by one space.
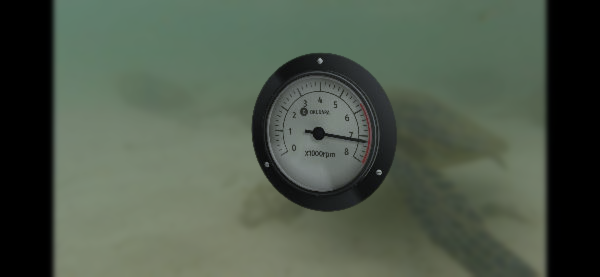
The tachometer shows 7200 rpm
